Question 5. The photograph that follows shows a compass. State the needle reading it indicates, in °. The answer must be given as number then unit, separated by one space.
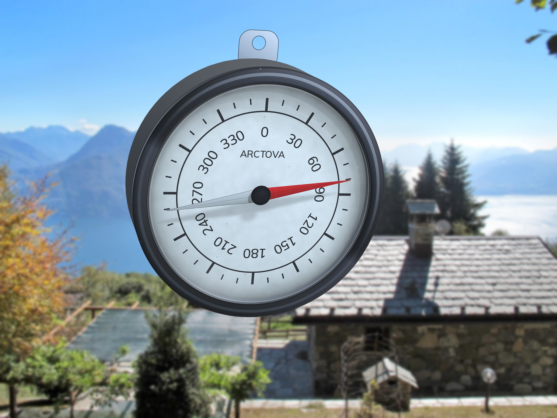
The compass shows 80 °
